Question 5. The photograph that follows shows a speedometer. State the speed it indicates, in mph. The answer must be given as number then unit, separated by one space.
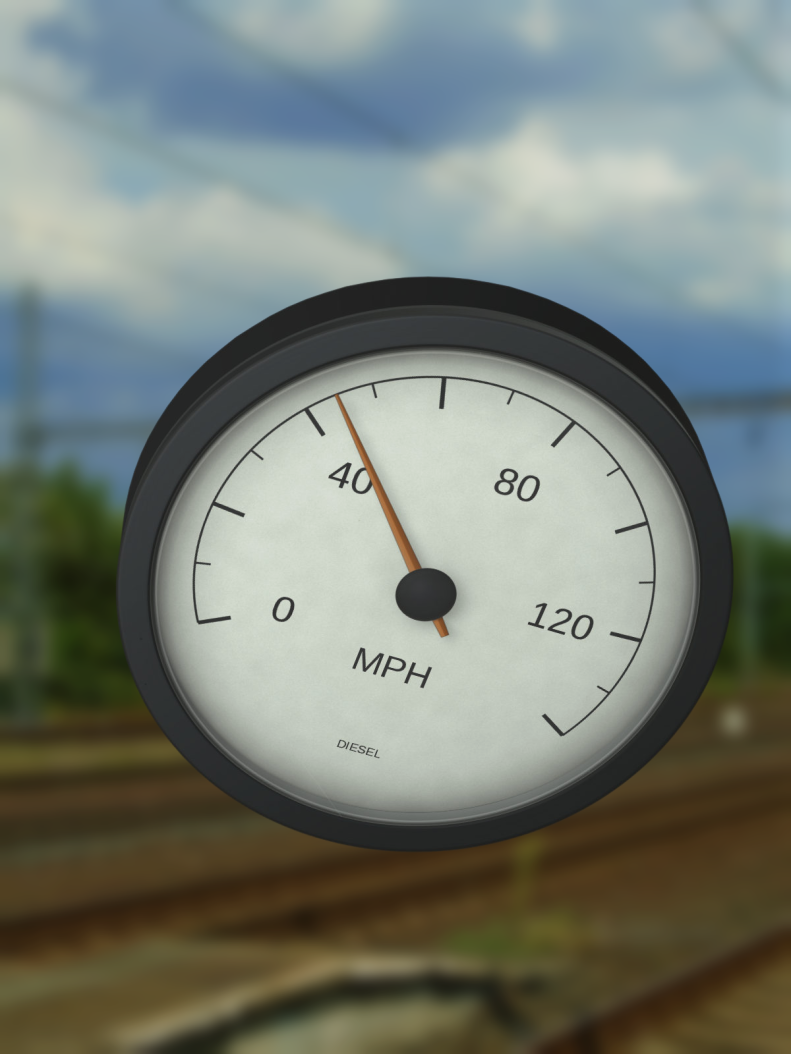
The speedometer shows 45 mph
